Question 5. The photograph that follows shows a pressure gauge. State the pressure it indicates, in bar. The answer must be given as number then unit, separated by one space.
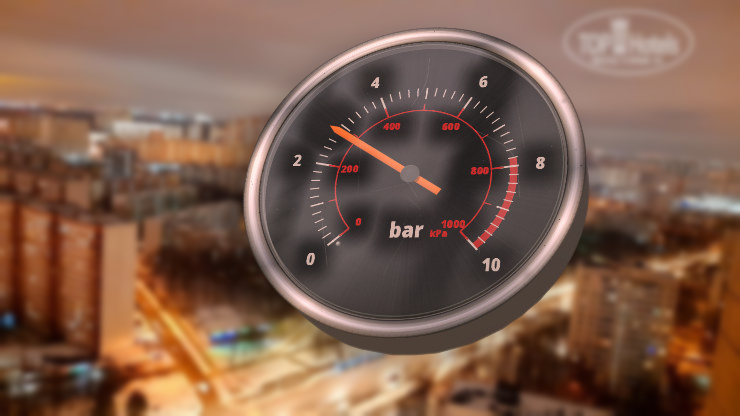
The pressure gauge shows 2.8 bar
